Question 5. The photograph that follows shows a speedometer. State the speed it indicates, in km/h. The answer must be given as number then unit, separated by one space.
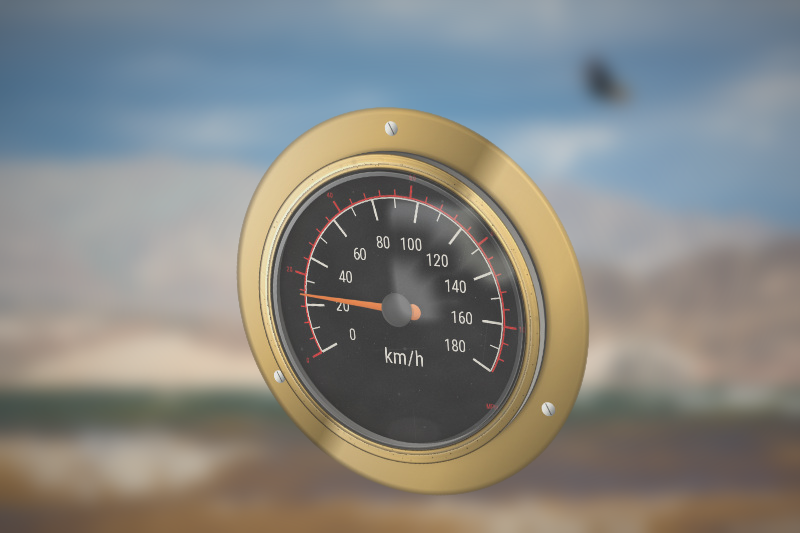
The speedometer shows 25 km/h
